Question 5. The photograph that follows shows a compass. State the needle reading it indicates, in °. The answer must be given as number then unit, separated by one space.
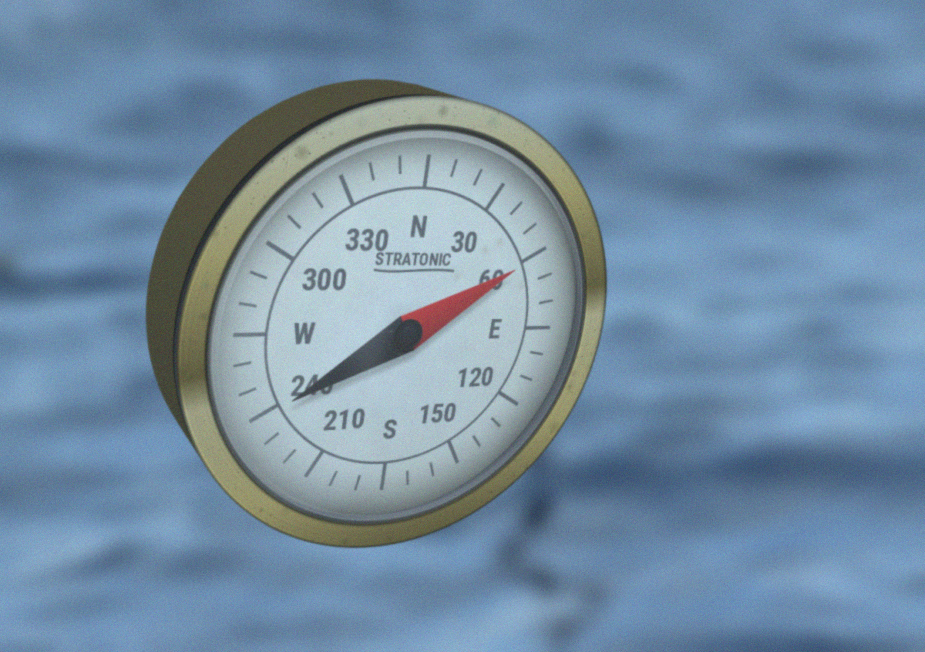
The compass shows 60 °
